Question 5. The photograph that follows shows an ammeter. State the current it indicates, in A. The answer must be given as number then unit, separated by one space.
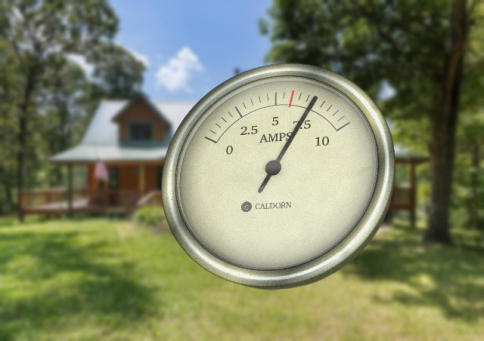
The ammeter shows 7.5 A
